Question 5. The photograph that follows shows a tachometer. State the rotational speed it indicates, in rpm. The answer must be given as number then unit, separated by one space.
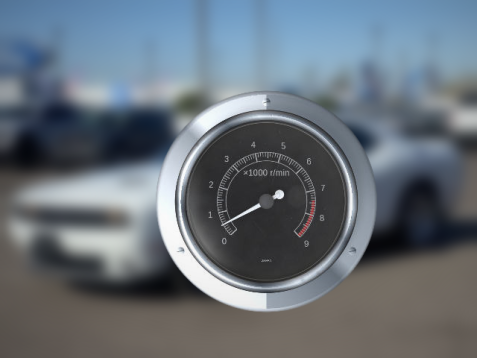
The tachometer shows 500 rpm
